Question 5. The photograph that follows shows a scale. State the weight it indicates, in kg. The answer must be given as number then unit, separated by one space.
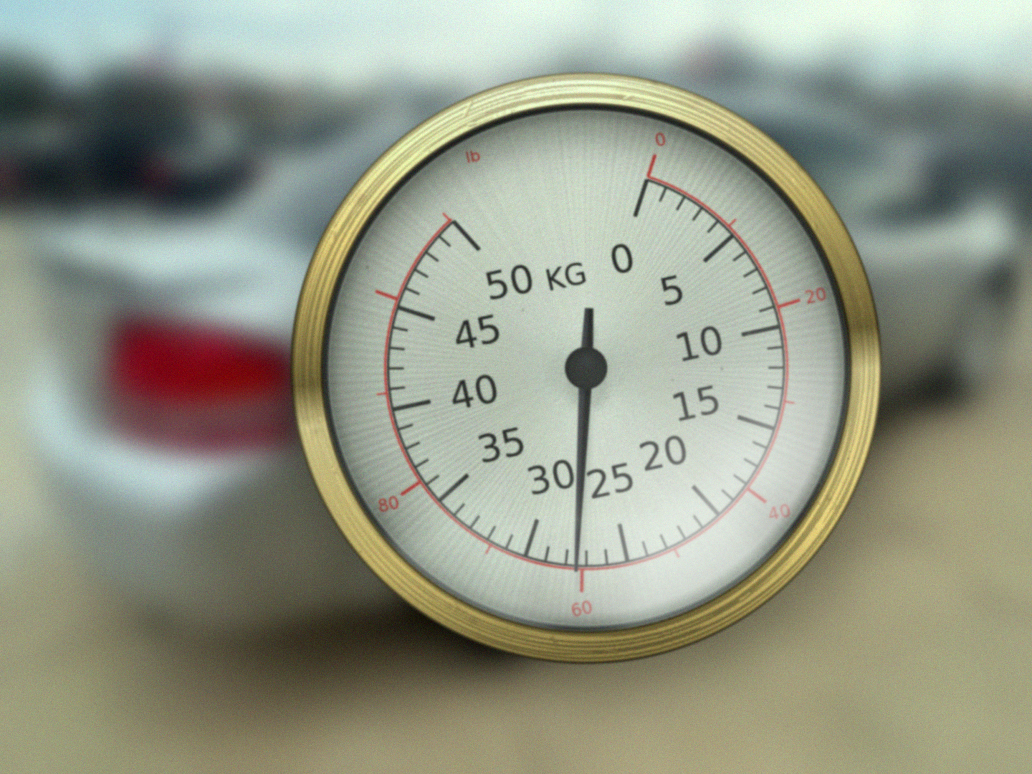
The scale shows 27.5 kg
